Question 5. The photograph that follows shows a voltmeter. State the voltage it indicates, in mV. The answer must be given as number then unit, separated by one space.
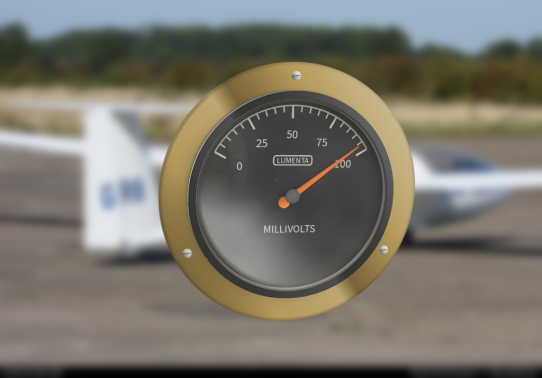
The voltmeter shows 95 mV
